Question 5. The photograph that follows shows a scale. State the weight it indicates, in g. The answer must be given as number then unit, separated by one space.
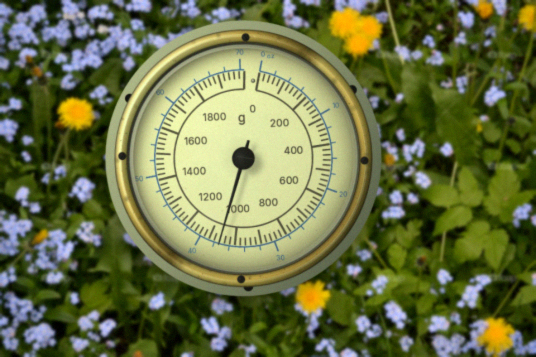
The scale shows 1060 g
